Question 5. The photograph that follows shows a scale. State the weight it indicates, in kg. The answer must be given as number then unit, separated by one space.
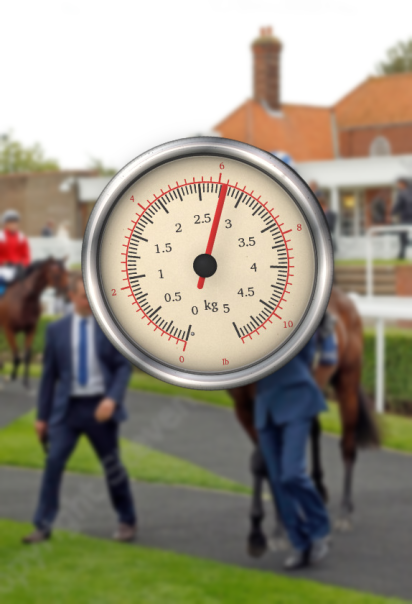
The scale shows 2.8 kg
